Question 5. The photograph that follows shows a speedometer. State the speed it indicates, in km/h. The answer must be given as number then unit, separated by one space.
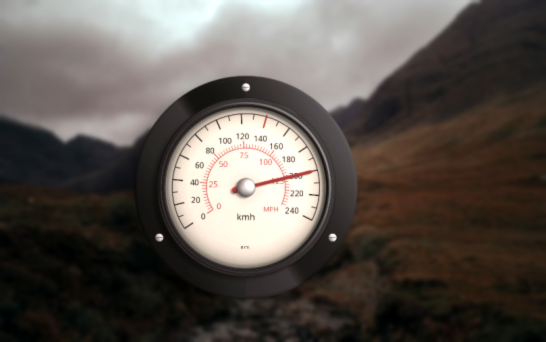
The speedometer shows 200 km/h
